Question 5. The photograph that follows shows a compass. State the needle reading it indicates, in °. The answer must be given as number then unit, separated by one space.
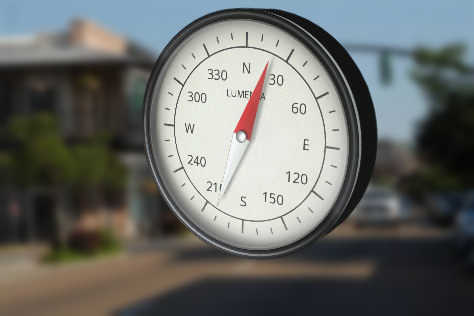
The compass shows 20 °
